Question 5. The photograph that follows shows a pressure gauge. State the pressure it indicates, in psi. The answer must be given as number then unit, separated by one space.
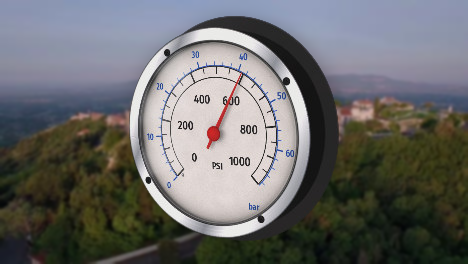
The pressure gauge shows 600 psi
